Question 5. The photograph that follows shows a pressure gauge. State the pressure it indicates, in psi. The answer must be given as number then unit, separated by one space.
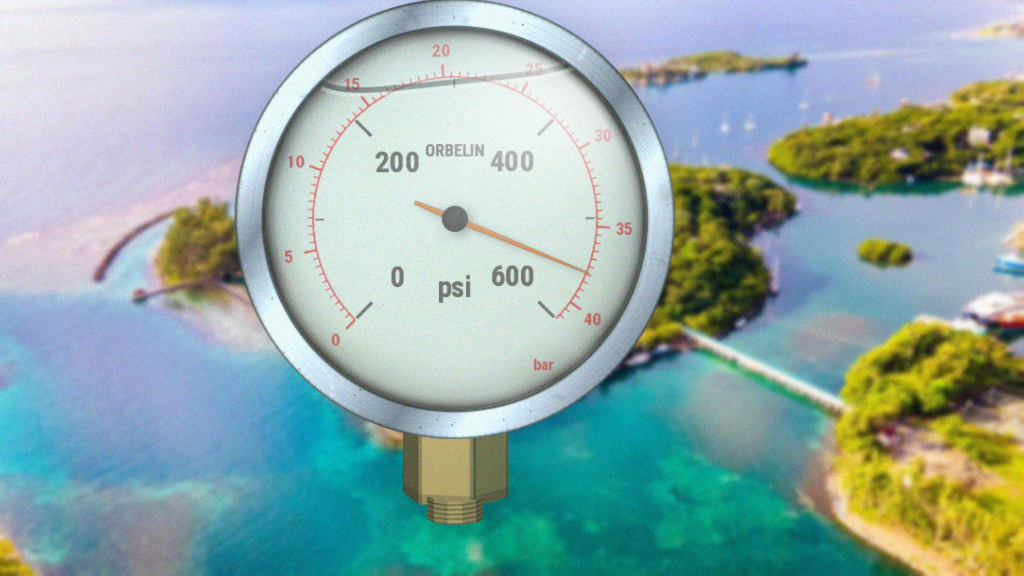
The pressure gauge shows 550 psi
